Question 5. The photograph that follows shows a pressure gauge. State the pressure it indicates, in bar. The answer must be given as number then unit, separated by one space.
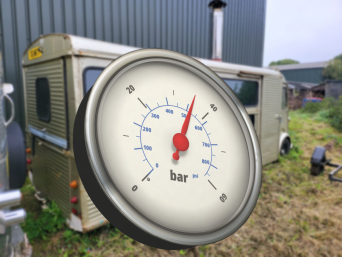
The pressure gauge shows 35 bar
